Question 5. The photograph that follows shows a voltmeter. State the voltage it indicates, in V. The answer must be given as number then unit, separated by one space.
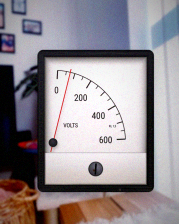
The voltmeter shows 75 V
